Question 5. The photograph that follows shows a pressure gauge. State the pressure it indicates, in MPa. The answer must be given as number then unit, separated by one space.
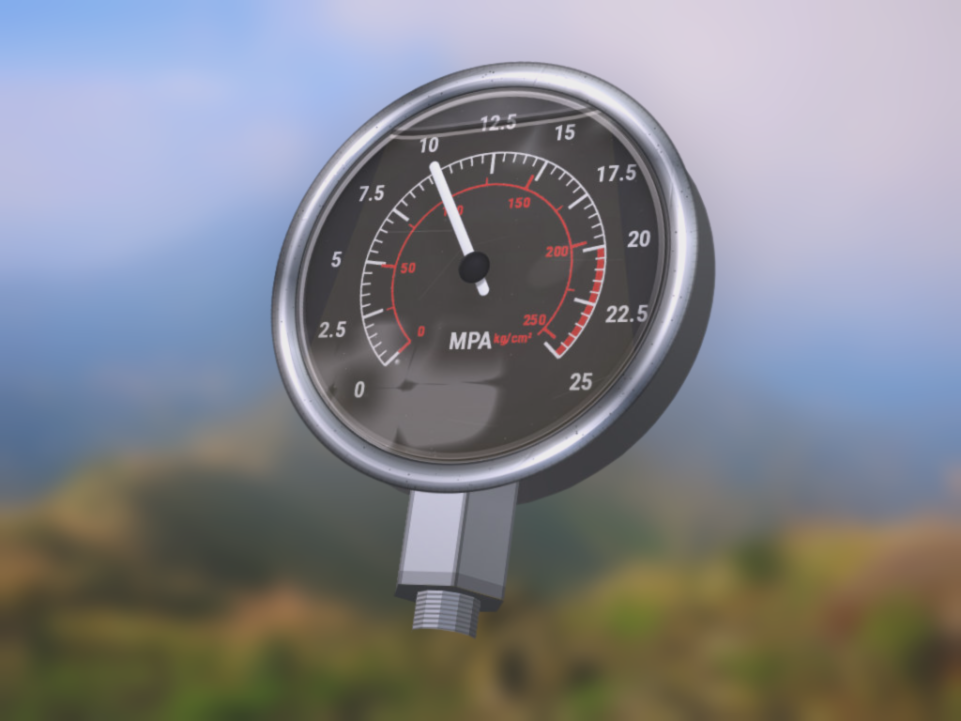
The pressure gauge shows 10 MPa
